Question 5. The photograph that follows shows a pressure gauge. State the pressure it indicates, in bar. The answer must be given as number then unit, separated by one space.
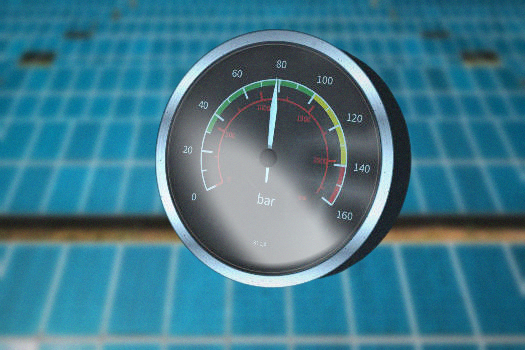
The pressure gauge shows 80 bar
